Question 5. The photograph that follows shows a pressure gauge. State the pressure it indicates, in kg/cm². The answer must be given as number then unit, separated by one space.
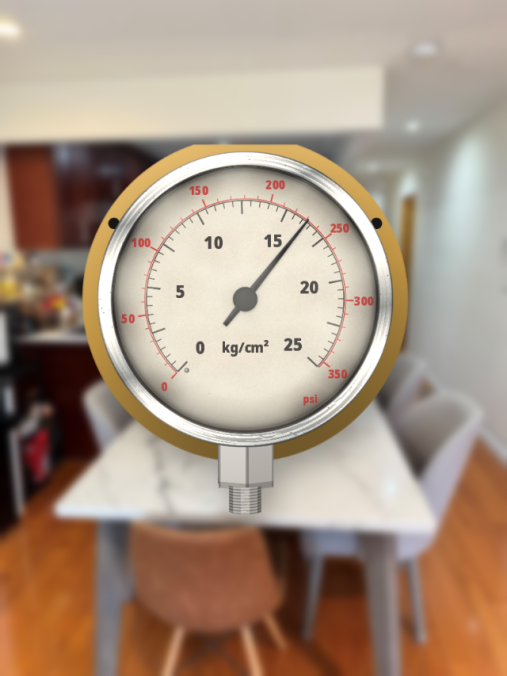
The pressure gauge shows 16.25 kg/cm²
